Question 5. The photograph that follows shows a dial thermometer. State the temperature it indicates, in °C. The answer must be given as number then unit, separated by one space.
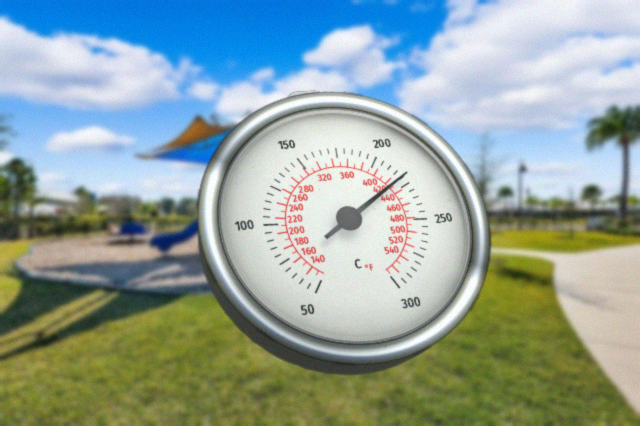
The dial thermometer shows 220 °C
